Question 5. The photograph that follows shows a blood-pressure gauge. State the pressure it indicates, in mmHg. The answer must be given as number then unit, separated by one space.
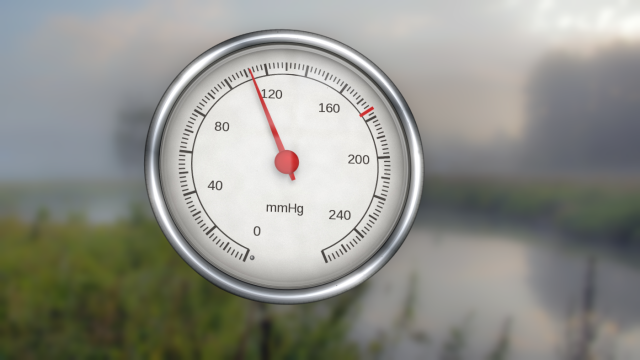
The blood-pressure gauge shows 112 mmHg
